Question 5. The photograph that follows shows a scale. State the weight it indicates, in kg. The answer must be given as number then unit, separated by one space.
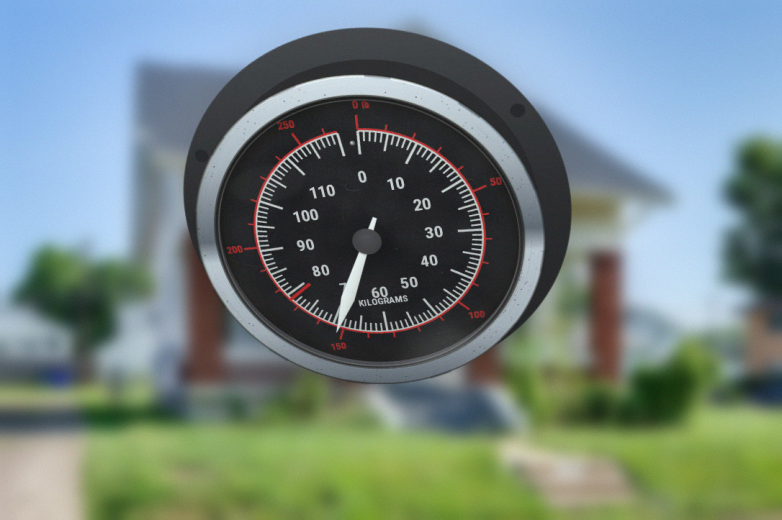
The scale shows 69 kg
